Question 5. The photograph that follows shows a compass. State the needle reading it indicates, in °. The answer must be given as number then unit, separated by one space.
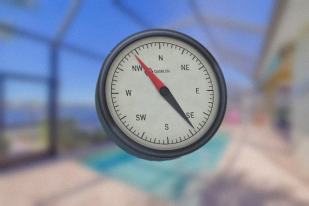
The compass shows 325 °
